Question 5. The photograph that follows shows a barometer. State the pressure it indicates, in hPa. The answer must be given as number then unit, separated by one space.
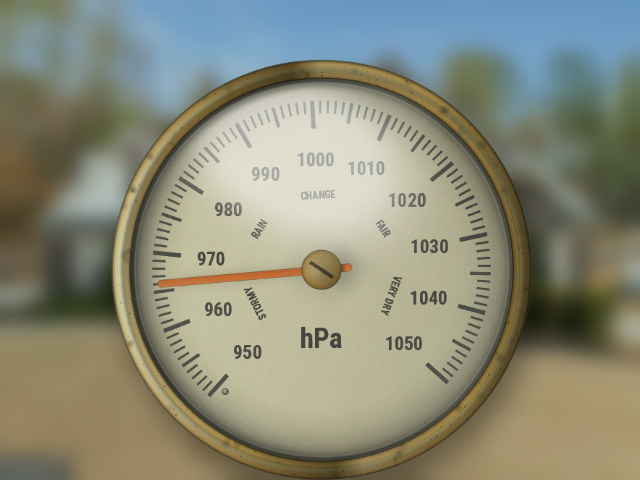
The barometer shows 966 hPa
